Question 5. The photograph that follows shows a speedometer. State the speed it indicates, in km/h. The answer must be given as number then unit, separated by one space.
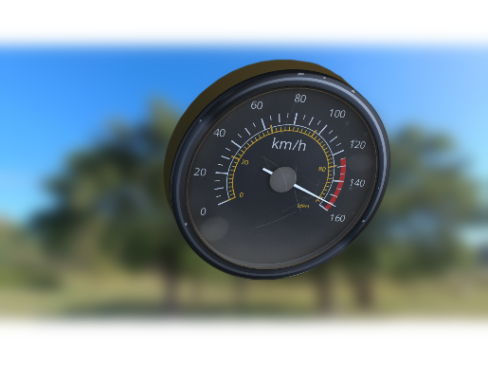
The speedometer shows 155 km/h
